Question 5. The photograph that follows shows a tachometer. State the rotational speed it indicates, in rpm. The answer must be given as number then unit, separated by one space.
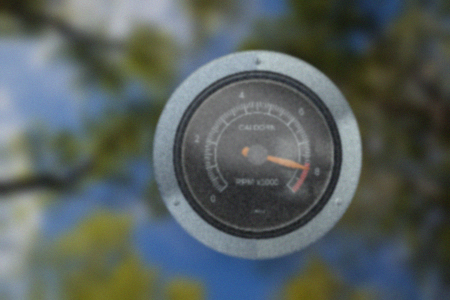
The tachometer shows 8000 rpm
